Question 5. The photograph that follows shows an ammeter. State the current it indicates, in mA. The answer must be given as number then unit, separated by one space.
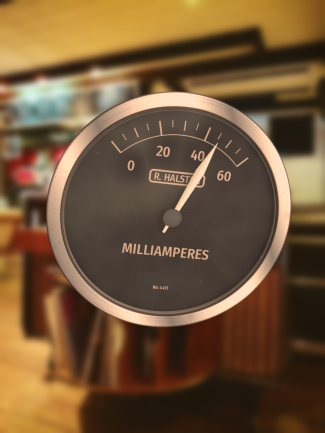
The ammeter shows 45 mA
